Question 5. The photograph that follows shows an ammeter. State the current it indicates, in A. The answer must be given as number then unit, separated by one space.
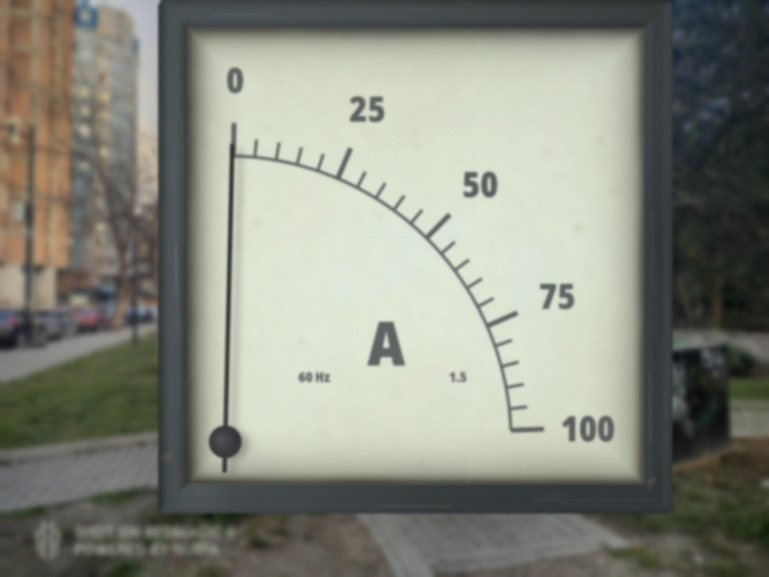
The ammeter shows 0 A
